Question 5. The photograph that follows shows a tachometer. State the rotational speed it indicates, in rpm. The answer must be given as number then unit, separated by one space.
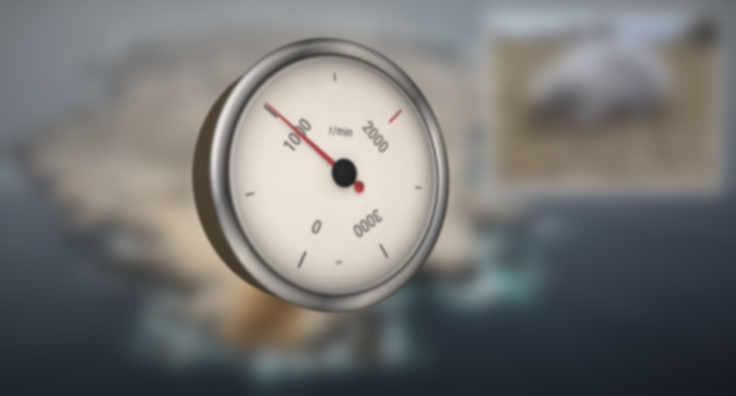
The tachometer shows 1000 rpm
